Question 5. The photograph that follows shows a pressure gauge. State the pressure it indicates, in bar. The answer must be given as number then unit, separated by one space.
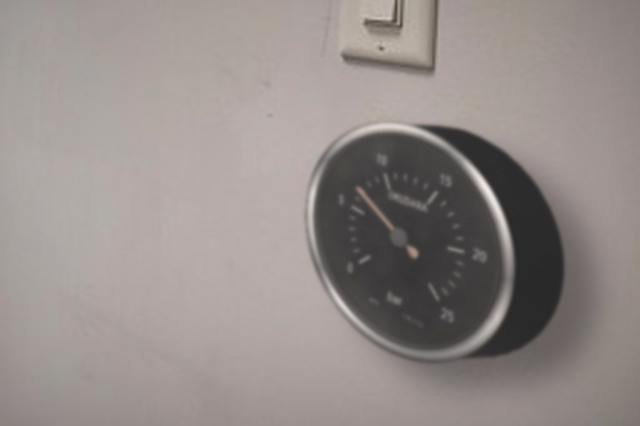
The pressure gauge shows 7 bar
